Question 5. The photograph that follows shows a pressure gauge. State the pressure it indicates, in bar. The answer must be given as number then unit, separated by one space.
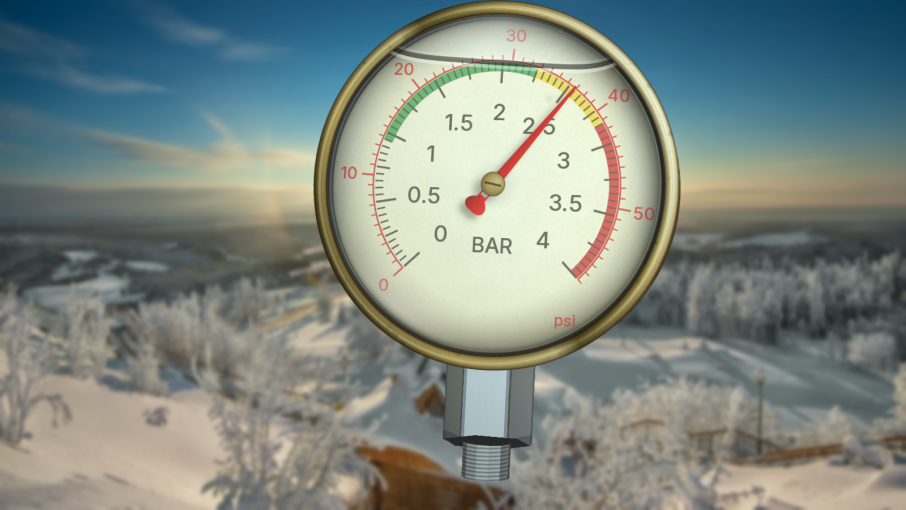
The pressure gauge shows 2.55 bar
